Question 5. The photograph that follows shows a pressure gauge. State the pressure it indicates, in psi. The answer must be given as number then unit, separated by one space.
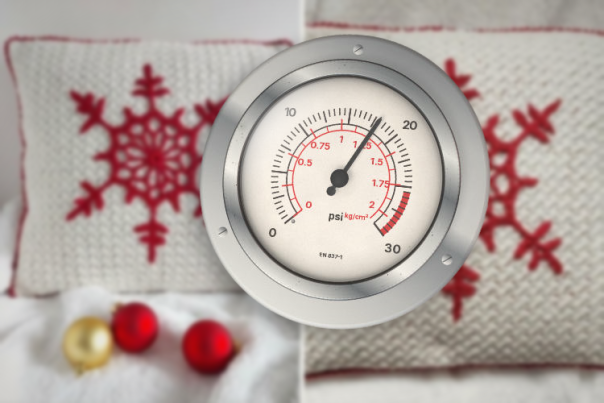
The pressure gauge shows 18 psi
